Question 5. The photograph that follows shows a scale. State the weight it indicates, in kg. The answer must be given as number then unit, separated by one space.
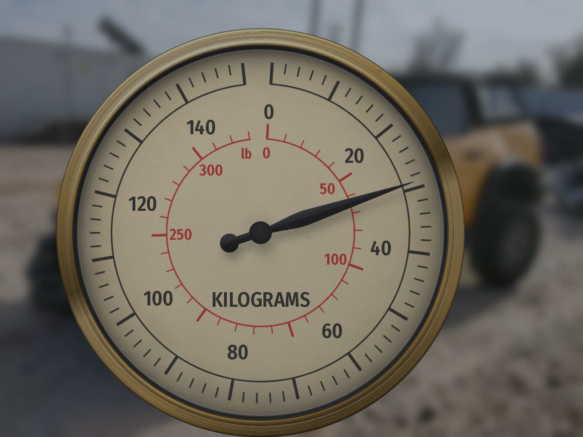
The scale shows 29 kg
